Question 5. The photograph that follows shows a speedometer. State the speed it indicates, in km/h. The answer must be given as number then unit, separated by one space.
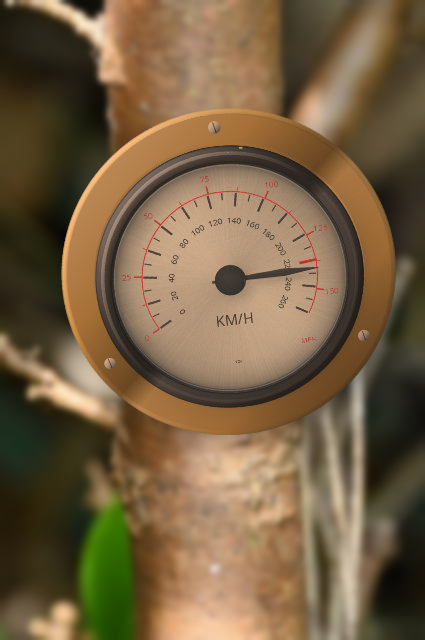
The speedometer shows 225 km/h
